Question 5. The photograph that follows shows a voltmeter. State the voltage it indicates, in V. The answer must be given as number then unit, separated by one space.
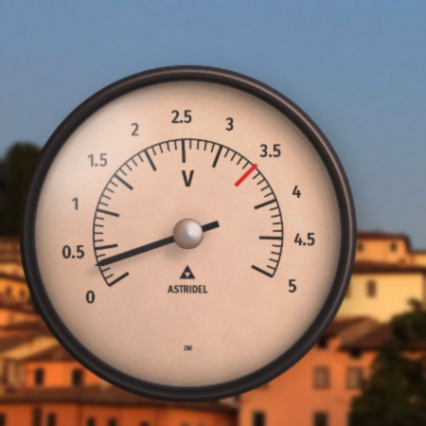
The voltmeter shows 0.3 V
